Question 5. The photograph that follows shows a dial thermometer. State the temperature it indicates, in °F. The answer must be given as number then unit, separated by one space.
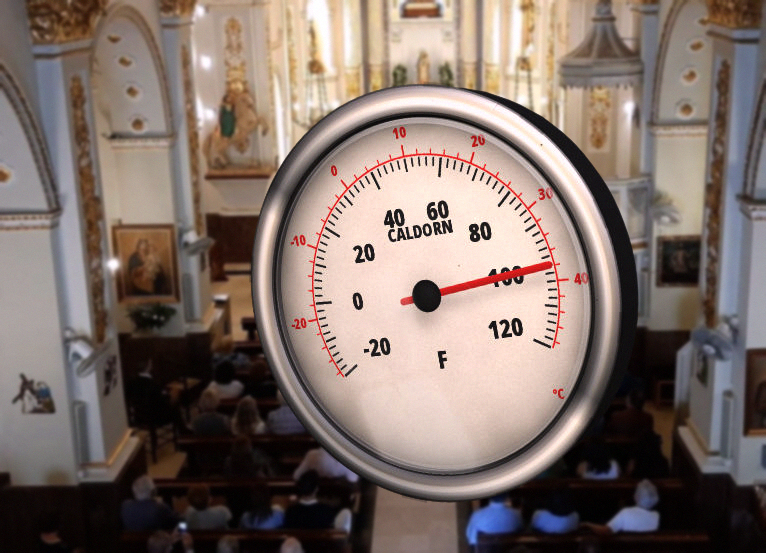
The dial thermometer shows 100 °F
